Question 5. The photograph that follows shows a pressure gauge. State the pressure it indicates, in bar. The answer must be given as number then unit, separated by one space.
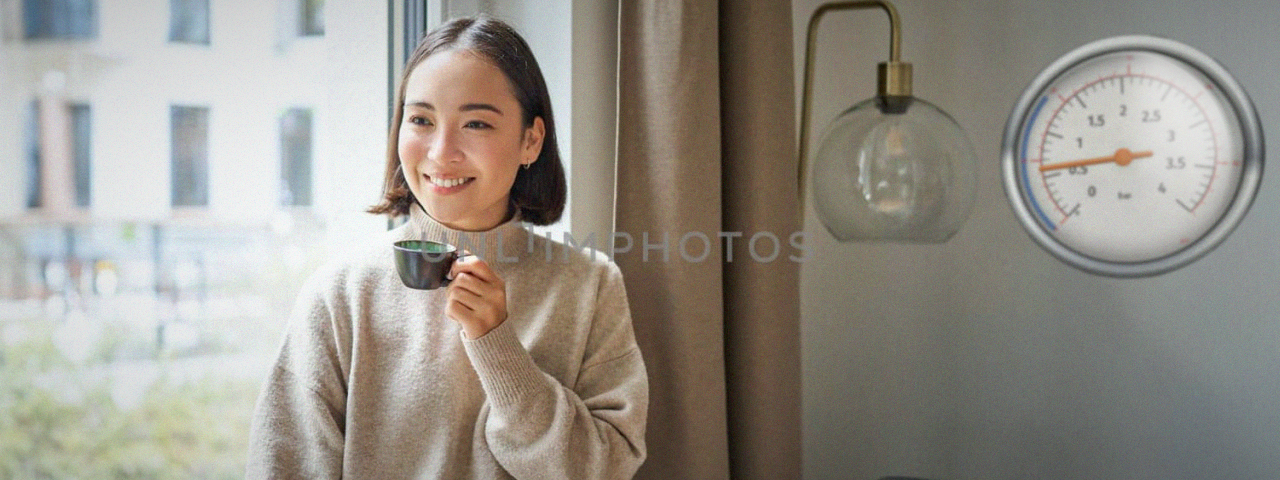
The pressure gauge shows 0.6 bar
